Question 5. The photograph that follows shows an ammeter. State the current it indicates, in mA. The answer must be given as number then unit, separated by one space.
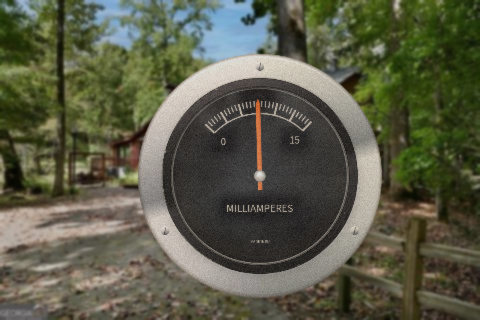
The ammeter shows 7.5 mA
